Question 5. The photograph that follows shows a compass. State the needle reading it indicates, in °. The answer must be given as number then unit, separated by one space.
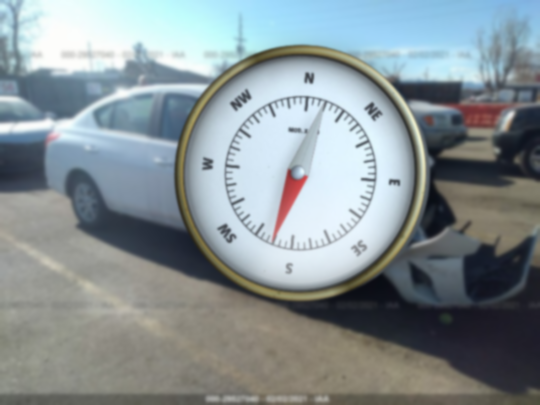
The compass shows 195 °
